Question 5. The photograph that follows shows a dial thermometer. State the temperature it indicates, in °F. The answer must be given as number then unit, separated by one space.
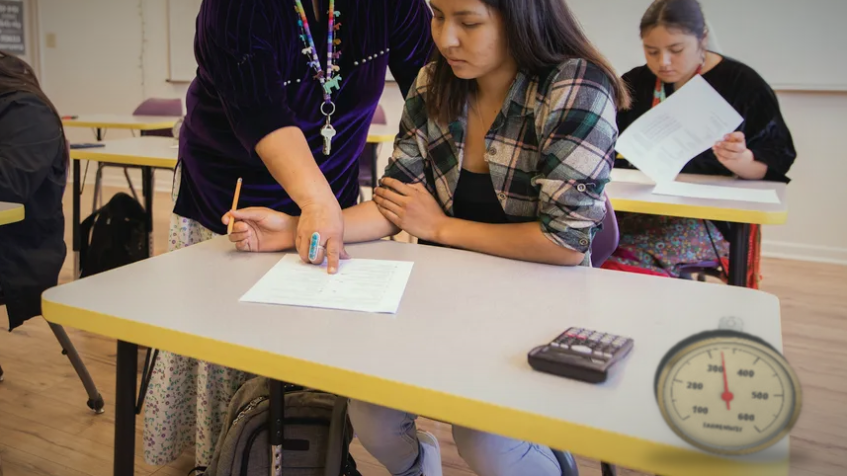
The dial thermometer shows 325 °F
